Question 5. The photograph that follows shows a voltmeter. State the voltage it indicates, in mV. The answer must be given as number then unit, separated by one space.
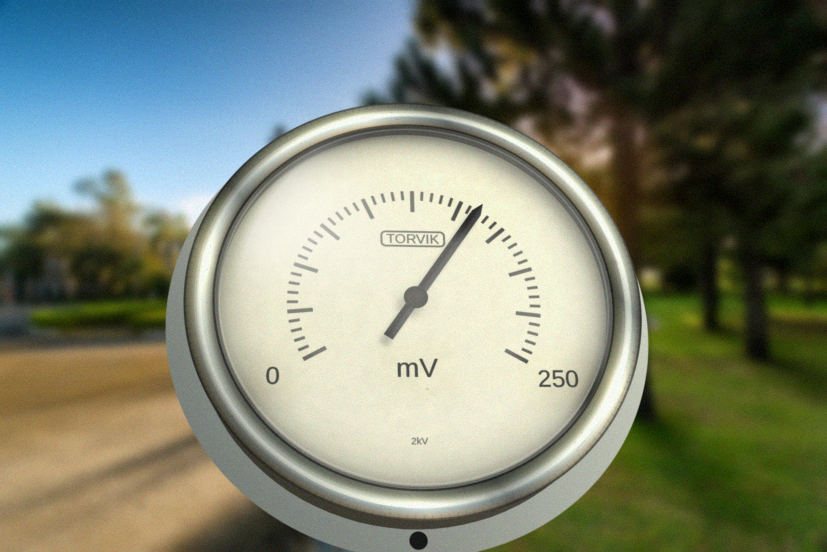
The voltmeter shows 160 mV
